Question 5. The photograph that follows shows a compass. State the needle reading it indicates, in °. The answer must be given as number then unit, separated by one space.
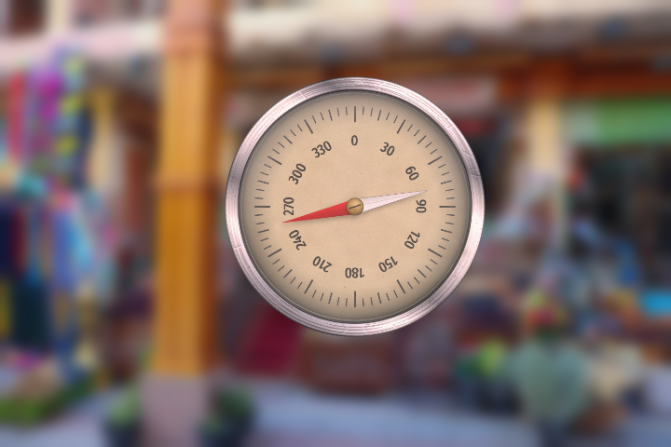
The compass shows 257.5 °
